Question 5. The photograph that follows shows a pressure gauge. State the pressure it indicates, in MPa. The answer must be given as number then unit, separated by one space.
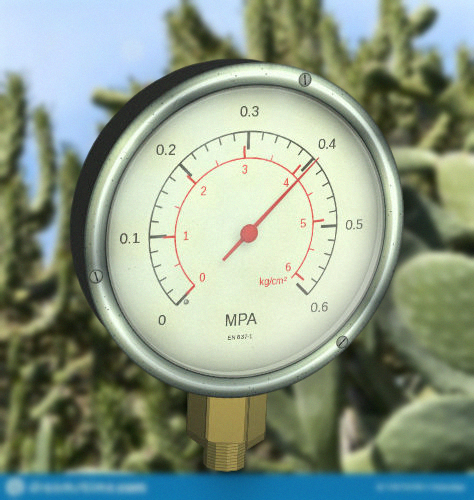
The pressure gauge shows 0.4 MPa
